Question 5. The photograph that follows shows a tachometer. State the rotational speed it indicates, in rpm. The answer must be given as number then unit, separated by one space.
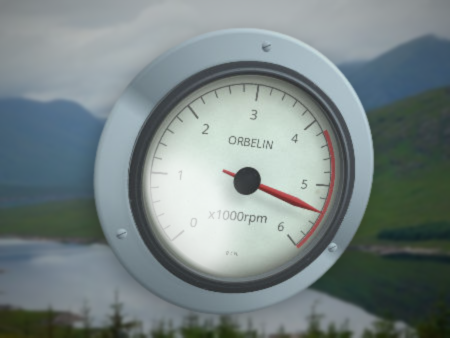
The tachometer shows 5400 rpm
